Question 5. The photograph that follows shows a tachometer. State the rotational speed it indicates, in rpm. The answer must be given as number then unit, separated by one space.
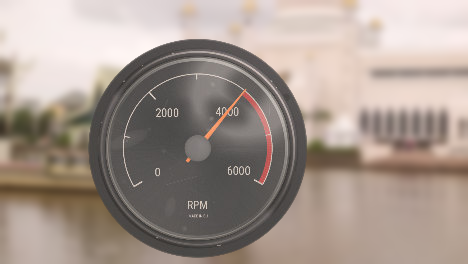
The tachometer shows 4000 rpm
